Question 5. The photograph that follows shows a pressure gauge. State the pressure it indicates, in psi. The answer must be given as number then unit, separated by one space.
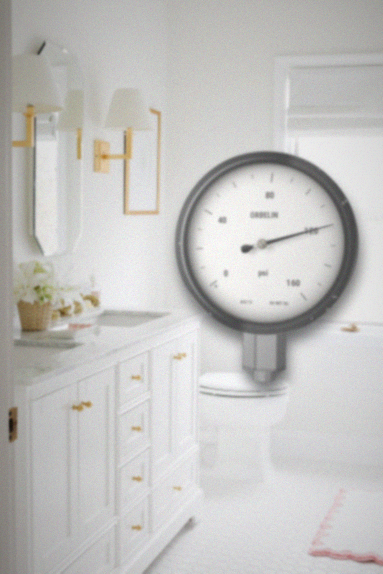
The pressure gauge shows 120 psi
